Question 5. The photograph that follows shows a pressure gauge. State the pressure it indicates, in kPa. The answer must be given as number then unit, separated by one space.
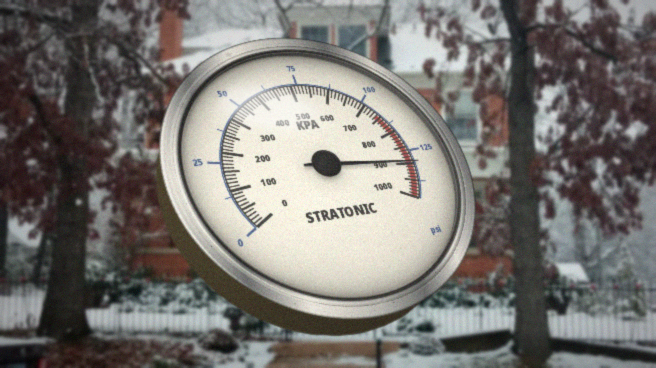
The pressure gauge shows 900 kPa
